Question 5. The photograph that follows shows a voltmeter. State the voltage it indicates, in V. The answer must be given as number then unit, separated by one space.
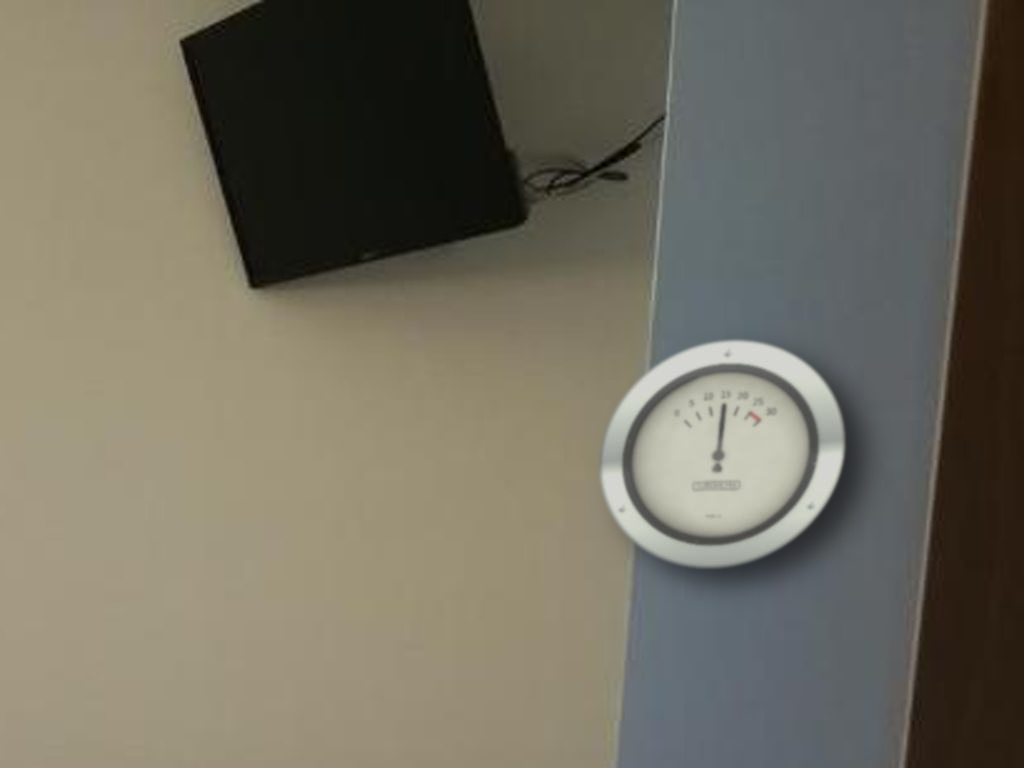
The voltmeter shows 15 V
